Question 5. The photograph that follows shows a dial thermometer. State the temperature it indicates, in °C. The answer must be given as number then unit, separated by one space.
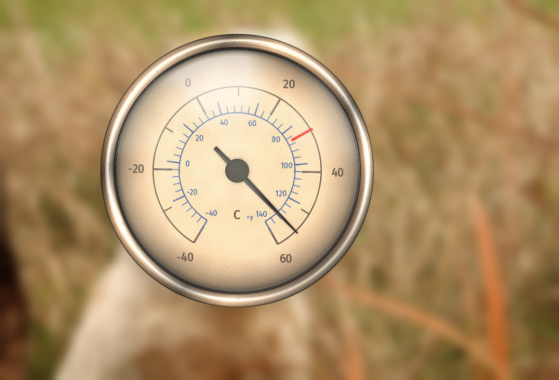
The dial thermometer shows 55 °C
